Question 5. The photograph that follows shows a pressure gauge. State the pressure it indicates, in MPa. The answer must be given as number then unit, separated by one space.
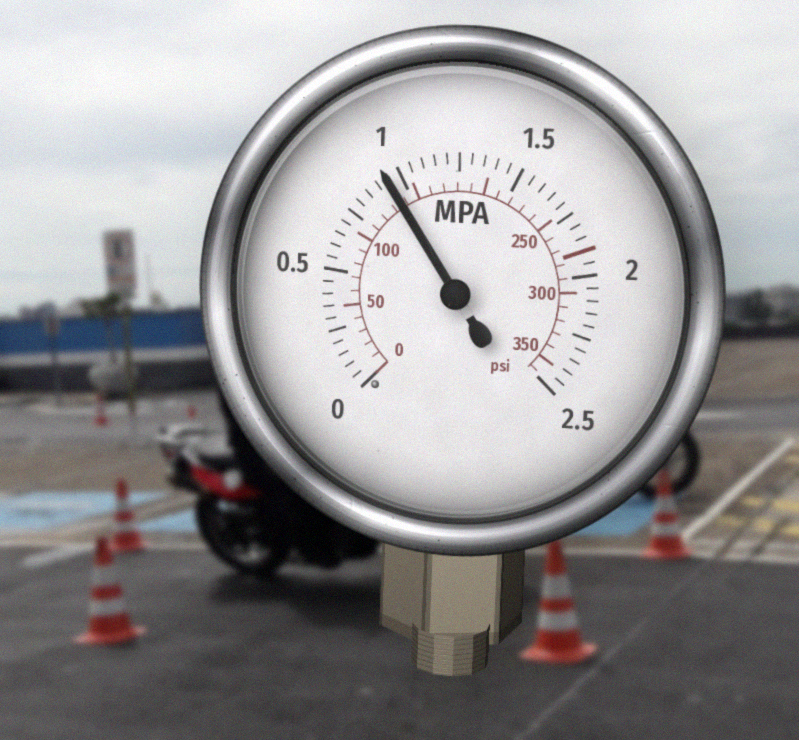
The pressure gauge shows 0.95 MPa
